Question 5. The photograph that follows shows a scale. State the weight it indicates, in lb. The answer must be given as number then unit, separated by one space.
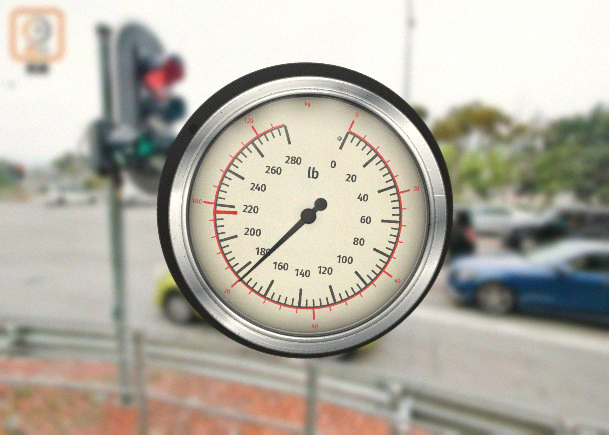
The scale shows 176 lb
